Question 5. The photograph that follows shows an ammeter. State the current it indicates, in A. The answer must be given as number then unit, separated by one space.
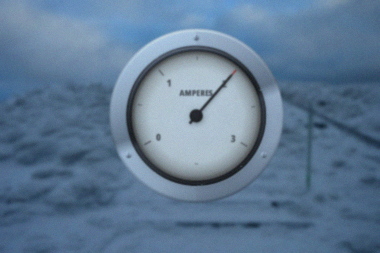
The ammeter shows 2 A
